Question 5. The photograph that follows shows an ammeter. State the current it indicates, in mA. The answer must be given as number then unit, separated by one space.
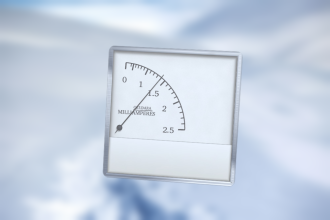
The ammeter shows 1.4 mA
